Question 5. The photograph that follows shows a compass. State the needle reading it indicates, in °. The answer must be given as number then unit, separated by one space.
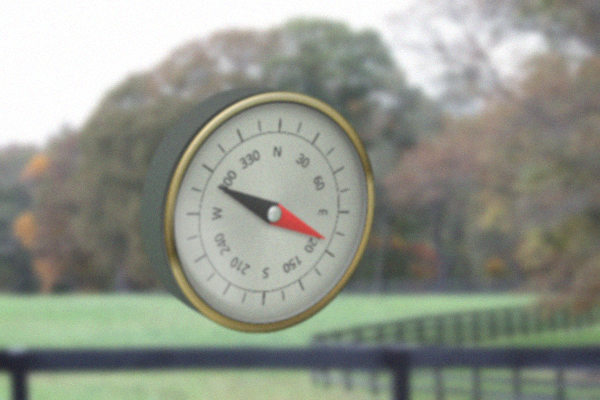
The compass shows 112.5 °
